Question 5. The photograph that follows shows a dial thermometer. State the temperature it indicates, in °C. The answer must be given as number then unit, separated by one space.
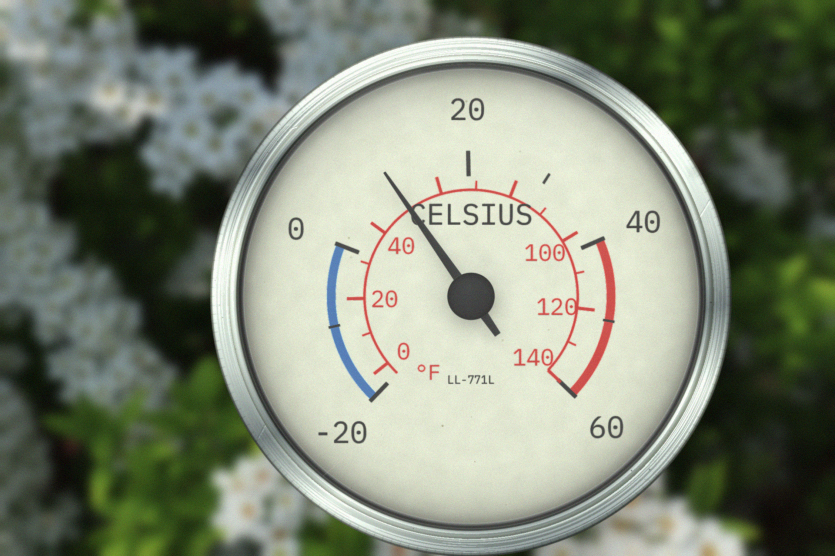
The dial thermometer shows 10 °C
